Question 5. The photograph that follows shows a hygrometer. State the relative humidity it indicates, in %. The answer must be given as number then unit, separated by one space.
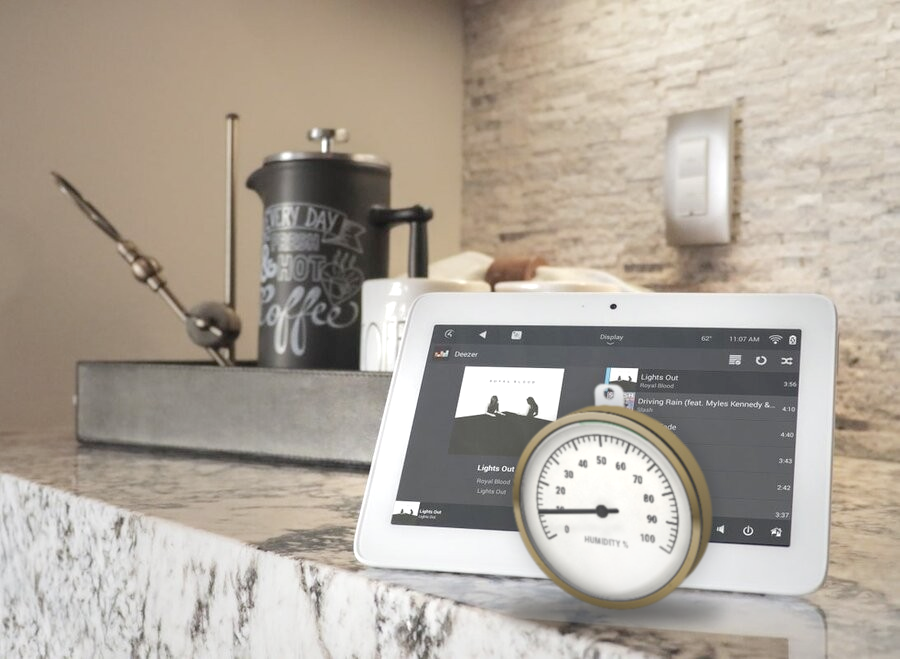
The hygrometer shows 10 %
